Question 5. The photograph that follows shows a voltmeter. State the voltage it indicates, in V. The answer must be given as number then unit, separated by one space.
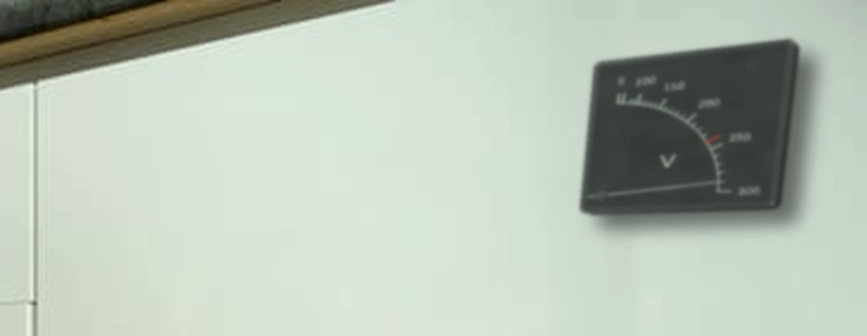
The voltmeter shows 290 V
